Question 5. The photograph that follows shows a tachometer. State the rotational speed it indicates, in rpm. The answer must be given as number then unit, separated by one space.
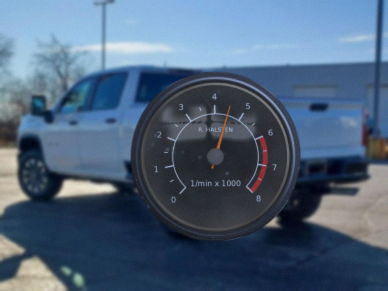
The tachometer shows 4500 rpm
